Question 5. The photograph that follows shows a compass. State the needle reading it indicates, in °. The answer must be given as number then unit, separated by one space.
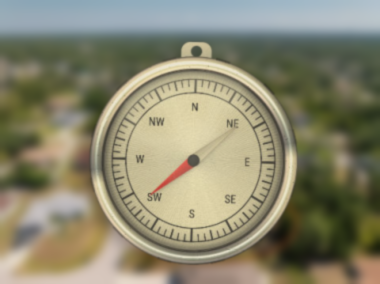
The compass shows 230 °
